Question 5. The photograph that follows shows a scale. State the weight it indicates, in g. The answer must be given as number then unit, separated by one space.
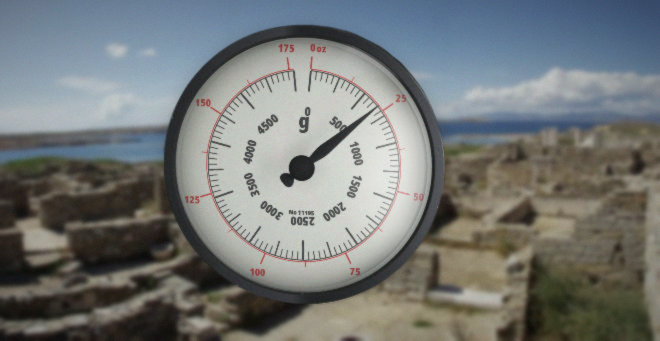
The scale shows 650 g
